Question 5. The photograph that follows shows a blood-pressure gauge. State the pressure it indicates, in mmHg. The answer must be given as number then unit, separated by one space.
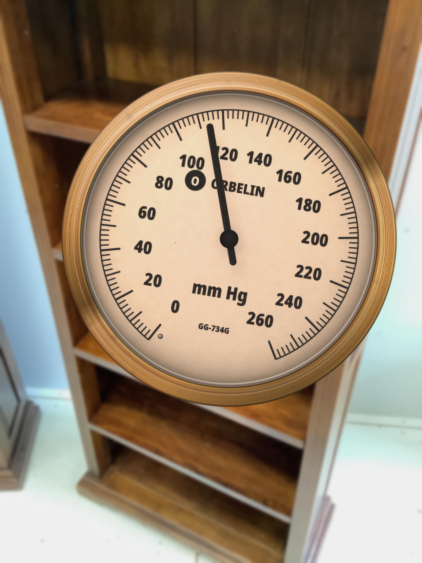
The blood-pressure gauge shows 114 mmHg
